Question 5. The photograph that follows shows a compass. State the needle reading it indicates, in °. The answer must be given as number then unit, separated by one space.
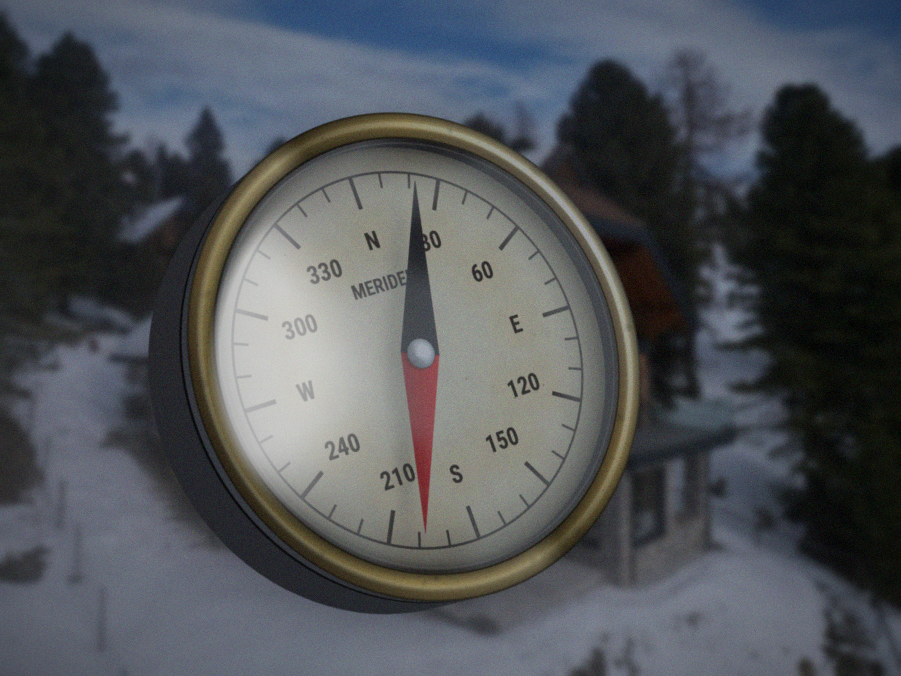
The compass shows 200 °
